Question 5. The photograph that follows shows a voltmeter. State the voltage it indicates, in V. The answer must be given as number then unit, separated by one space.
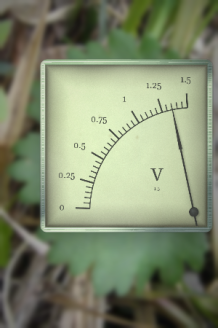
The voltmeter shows 1.35 V
